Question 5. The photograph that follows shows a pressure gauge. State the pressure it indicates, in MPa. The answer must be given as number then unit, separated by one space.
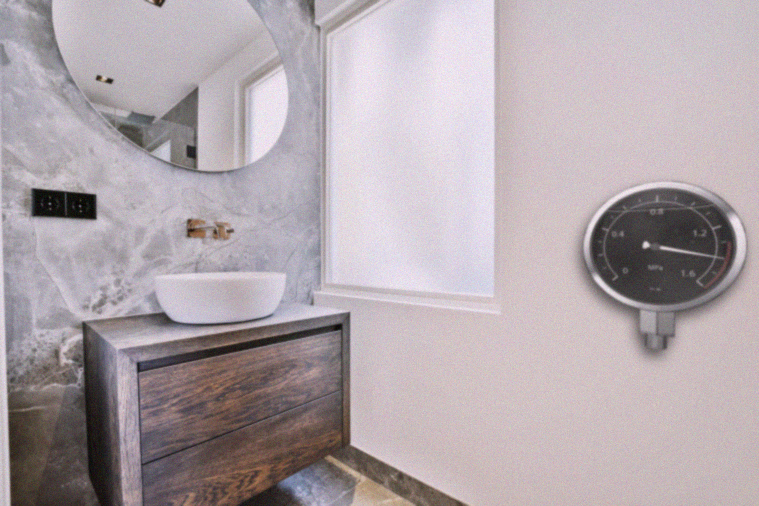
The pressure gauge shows 1.4 MPa
